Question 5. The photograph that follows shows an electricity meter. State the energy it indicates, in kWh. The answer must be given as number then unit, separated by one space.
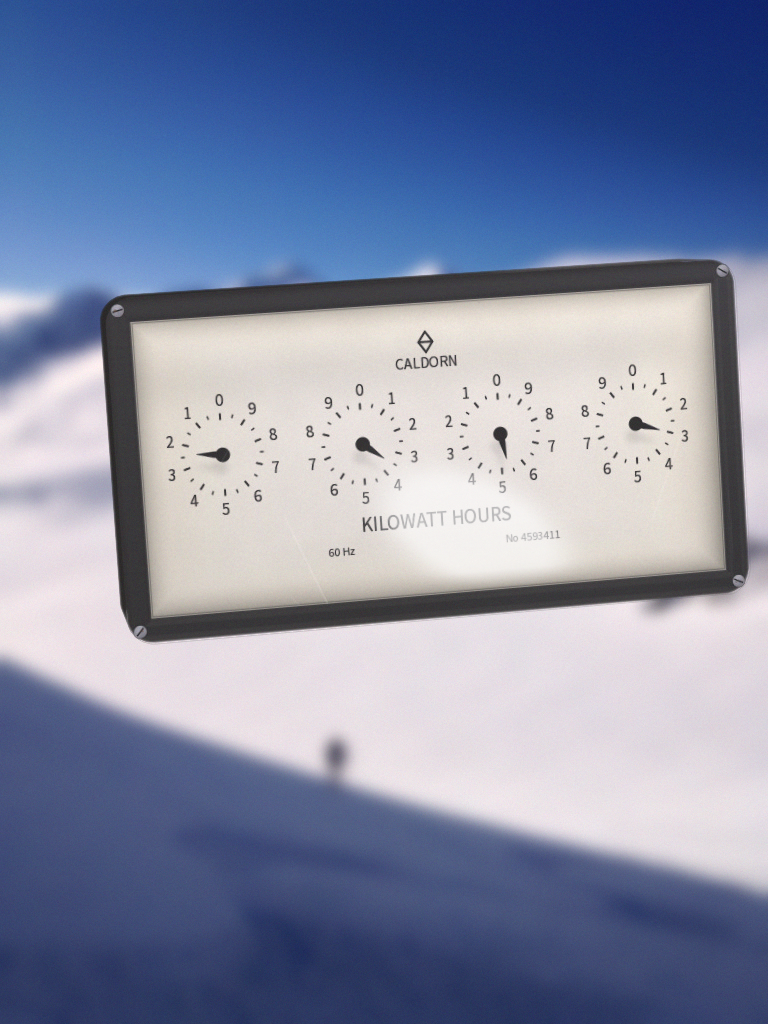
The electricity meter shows 2353 kWh
